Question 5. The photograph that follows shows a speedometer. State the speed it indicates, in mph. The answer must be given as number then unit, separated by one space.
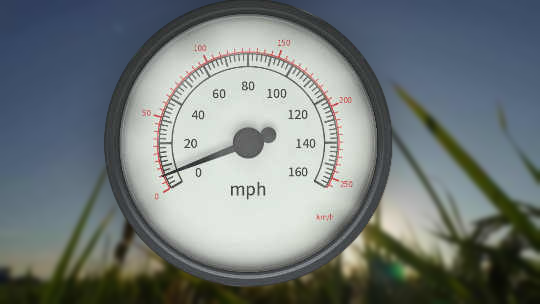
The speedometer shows 6 mph
